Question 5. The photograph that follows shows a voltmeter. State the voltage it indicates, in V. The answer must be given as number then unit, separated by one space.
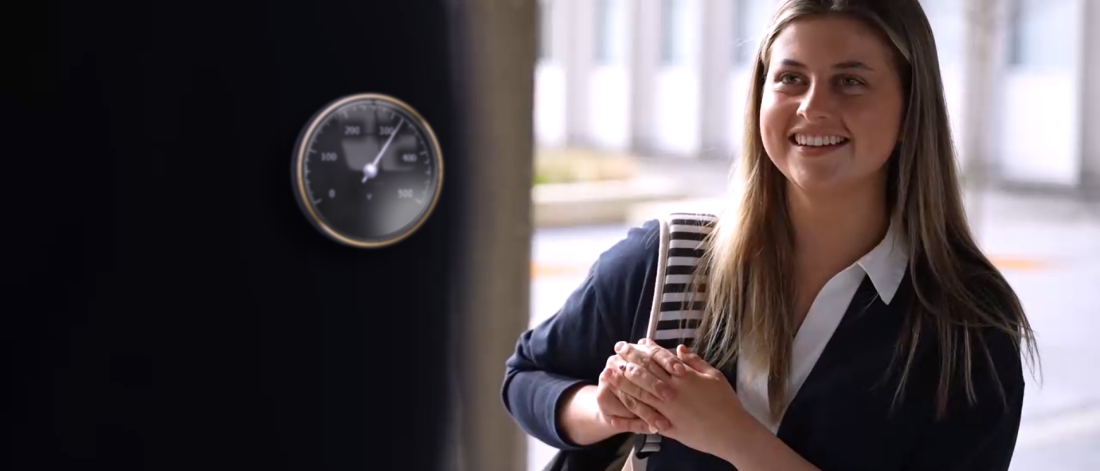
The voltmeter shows 320 V
